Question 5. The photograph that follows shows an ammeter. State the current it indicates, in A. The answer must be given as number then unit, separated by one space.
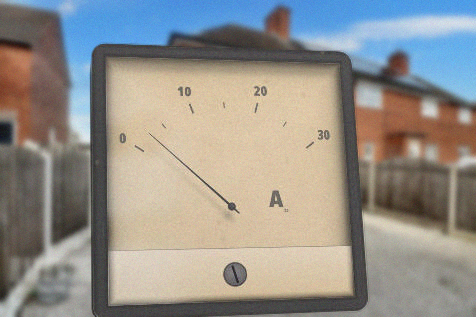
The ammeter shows 2.5 A
